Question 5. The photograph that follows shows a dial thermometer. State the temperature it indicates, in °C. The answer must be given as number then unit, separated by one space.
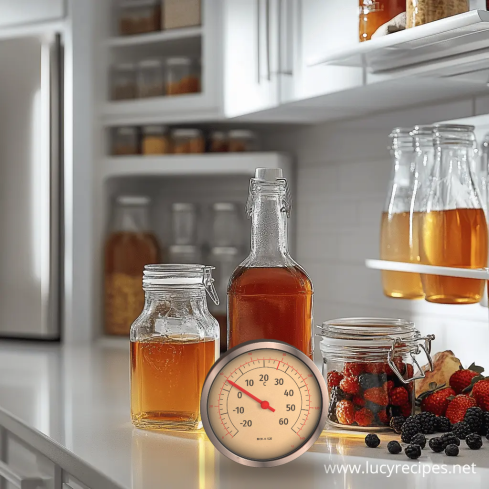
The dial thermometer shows 4 °C
